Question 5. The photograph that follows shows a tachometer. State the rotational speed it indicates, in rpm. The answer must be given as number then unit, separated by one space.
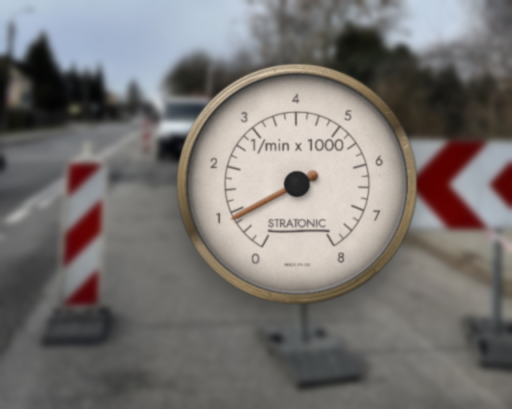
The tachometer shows 875 rpm
